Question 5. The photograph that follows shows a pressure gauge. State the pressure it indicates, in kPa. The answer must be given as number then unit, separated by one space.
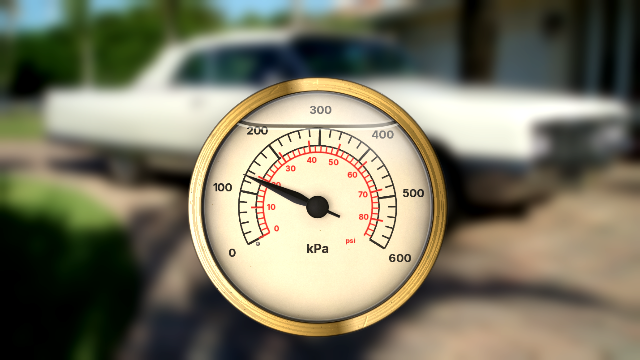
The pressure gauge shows 130 kPa
